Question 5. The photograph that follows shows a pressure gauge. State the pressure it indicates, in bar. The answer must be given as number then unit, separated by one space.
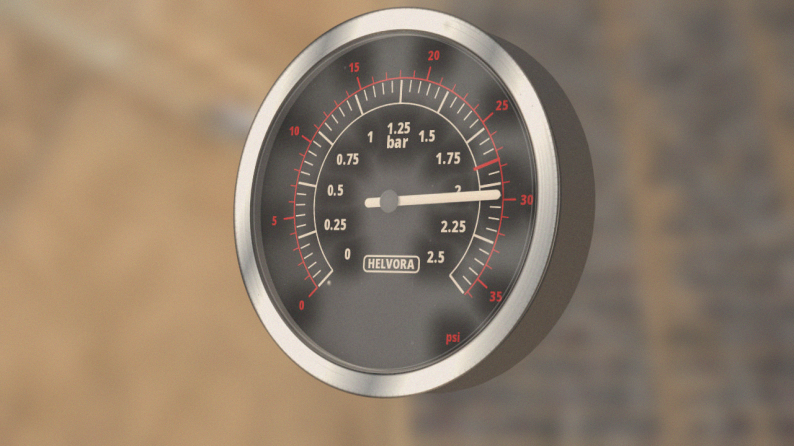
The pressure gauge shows 2.05 bar
